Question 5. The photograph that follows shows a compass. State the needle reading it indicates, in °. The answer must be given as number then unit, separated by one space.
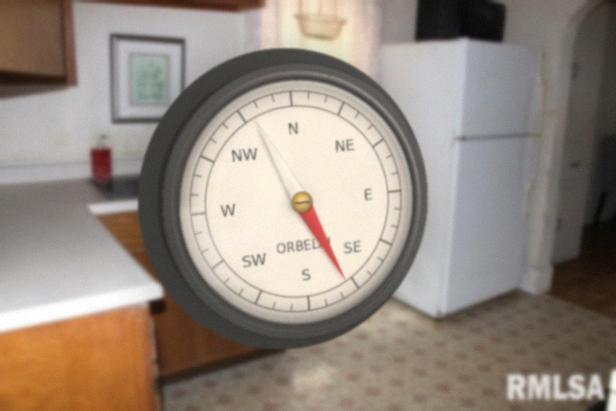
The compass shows 155 °
